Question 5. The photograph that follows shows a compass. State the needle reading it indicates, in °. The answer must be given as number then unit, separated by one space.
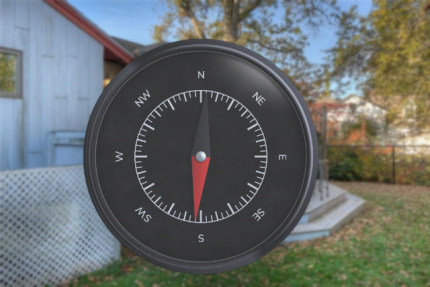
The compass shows 185 °
